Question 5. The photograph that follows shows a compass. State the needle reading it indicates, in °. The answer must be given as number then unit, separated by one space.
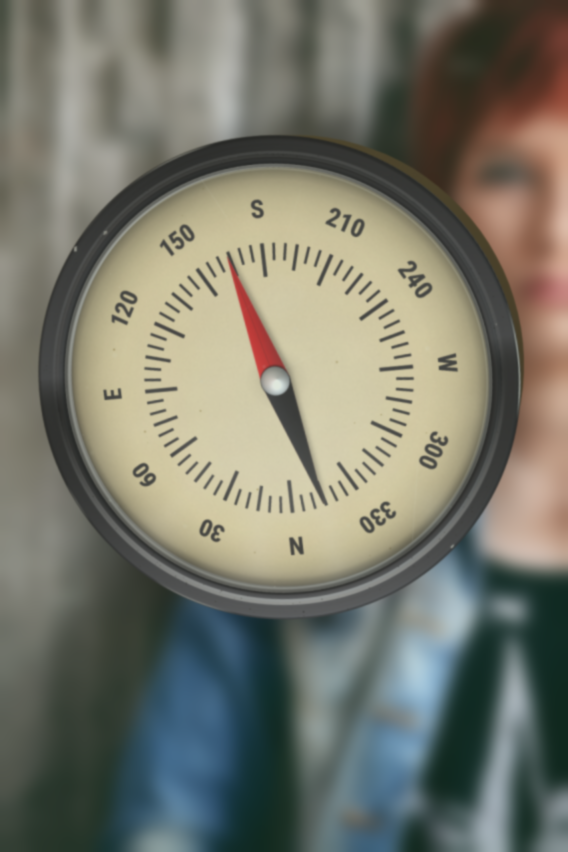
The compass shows 165 °
